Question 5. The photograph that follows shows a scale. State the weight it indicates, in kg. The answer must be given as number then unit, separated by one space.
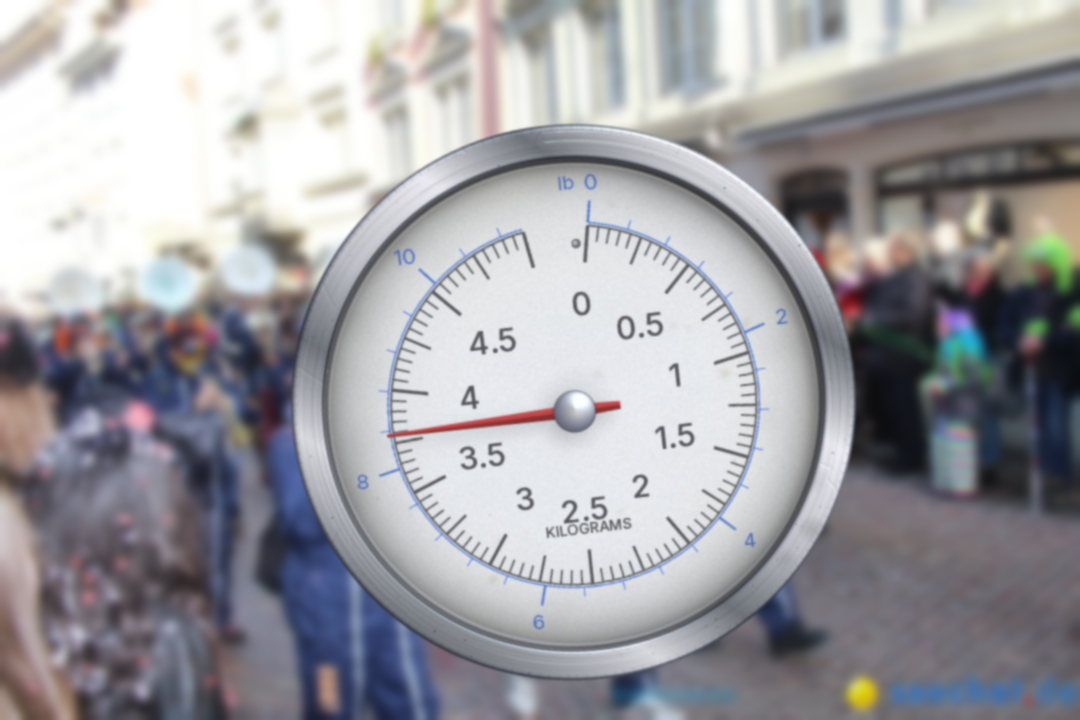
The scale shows 3.8 kg
